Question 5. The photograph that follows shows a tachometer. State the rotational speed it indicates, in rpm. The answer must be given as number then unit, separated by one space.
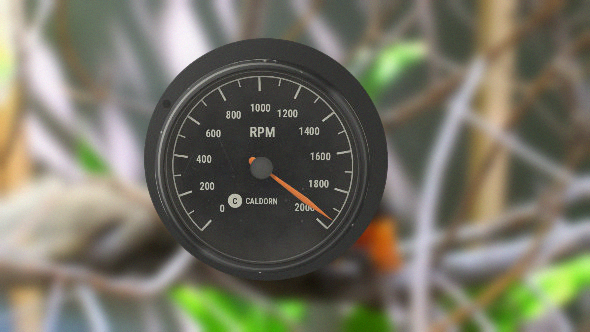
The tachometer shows 1950 rpm
